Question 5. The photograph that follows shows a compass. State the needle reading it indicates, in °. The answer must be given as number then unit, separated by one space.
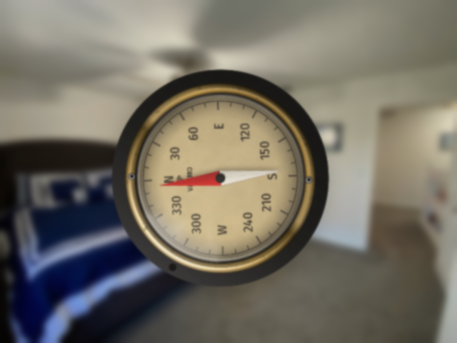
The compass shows 355 °
